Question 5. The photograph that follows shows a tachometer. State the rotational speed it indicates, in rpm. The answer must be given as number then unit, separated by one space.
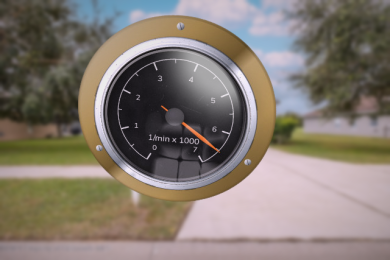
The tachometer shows 6500 rpm
